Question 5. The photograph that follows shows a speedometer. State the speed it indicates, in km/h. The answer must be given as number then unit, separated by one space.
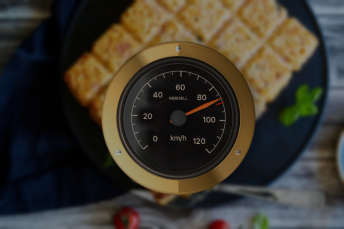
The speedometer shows 87.5 km/h
